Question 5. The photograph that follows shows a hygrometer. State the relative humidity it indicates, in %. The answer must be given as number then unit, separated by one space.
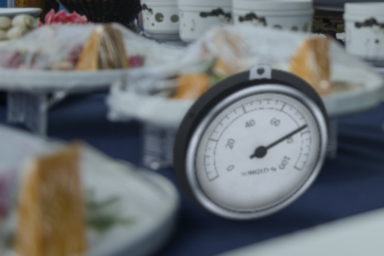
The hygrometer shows 76 %
